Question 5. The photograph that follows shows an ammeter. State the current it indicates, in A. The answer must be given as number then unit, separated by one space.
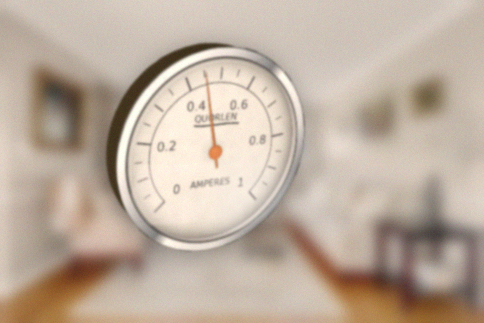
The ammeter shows 0.45 A
